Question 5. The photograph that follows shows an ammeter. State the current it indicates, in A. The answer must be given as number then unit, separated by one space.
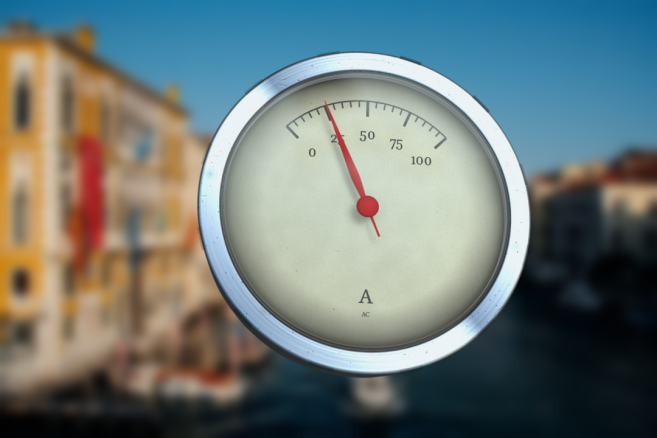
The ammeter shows 25 A
